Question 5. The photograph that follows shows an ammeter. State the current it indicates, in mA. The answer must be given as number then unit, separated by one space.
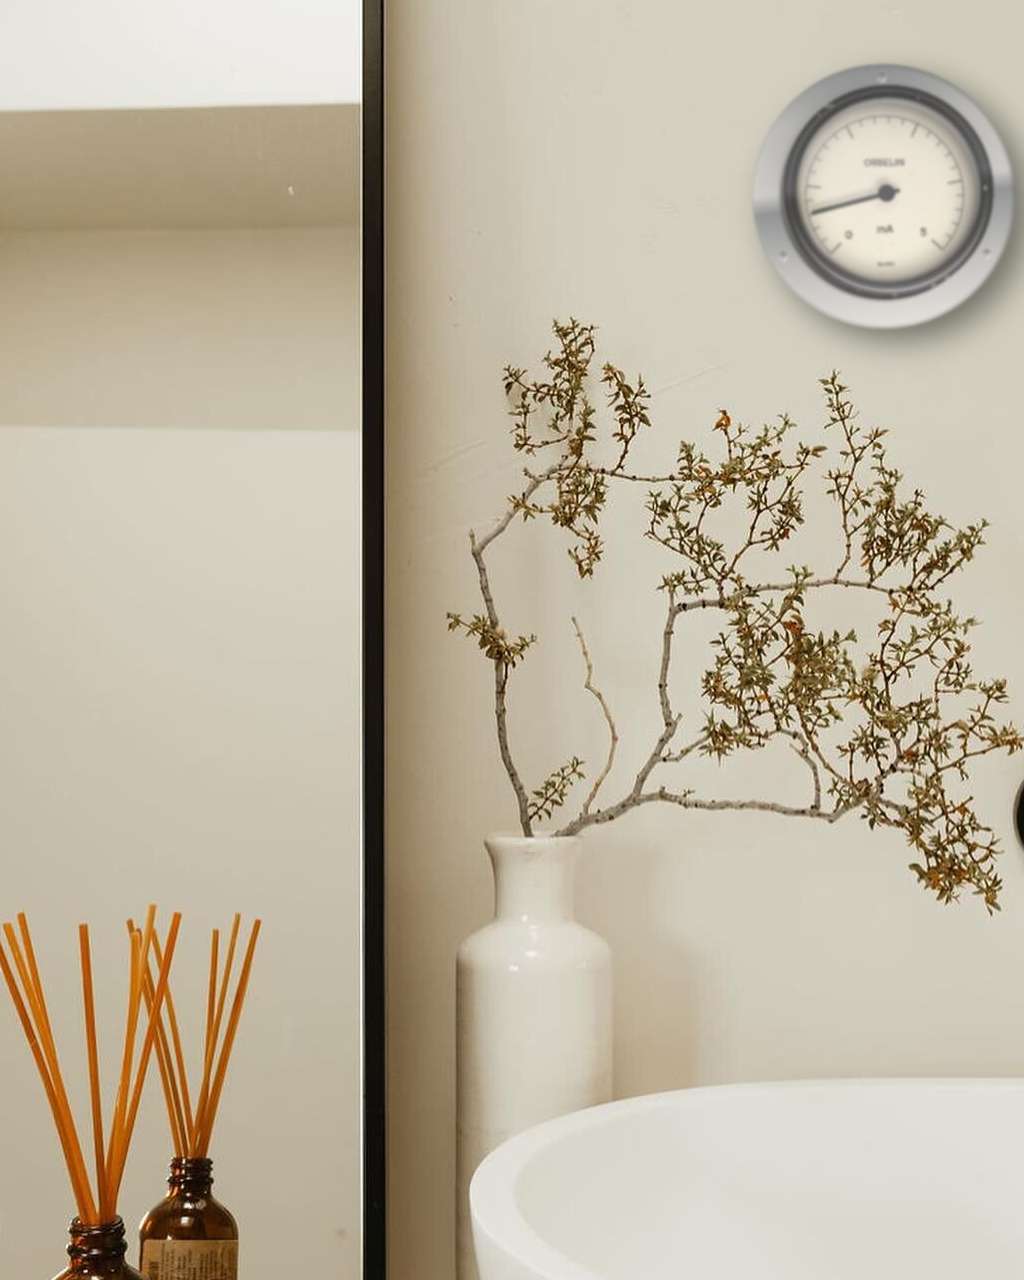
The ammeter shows 0.6 mA
